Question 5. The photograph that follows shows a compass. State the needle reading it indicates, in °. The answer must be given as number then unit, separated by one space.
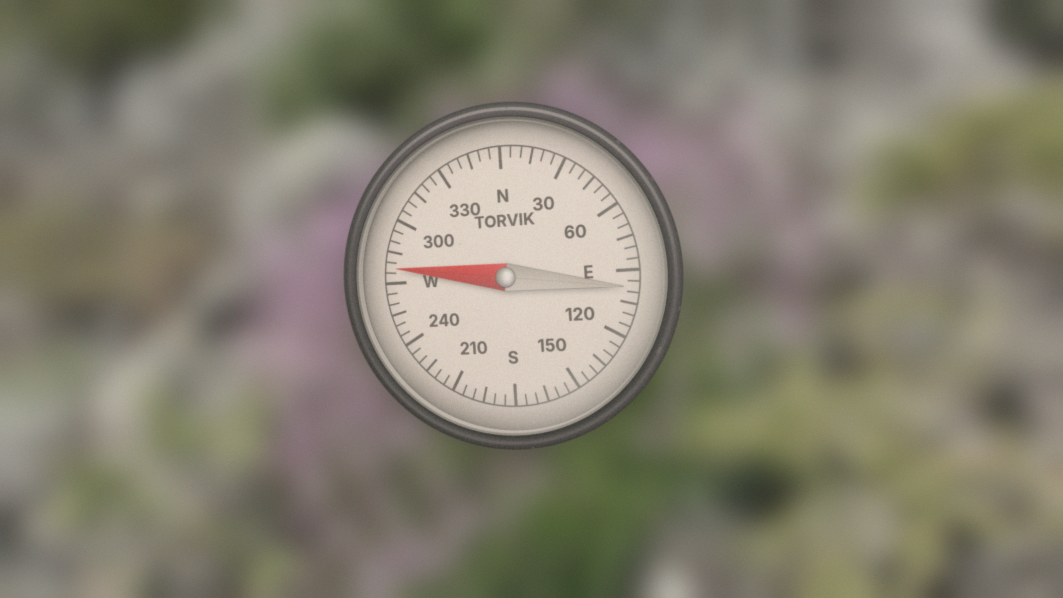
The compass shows 277.5 °
